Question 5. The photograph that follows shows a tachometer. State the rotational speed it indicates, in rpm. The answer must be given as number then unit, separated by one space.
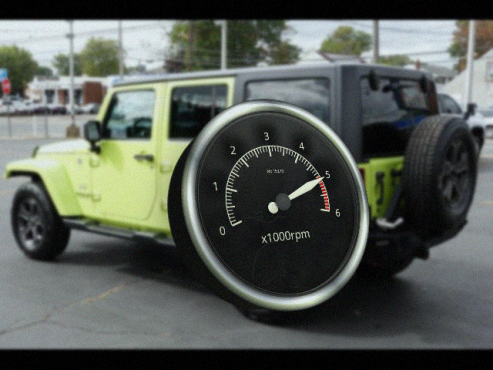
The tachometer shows 5000 rpm
